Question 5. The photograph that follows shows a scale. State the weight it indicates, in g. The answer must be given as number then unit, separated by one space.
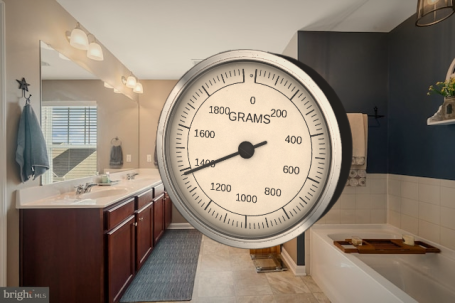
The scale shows 1380 g
